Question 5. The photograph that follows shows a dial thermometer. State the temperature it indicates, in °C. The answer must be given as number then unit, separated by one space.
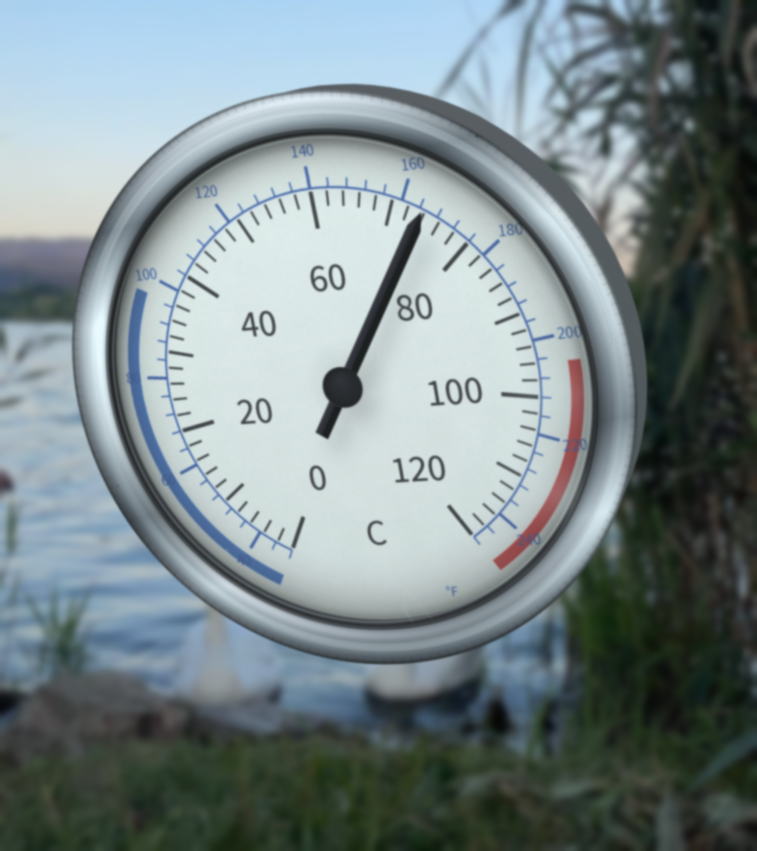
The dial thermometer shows 74 °C
